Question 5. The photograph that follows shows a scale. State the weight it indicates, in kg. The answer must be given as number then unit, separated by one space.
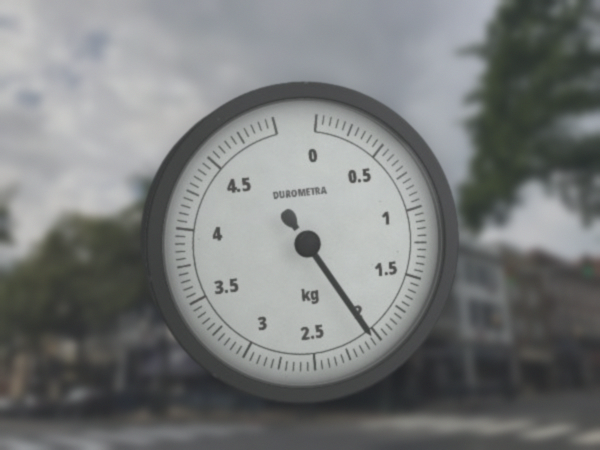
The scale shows 2.05 kg
